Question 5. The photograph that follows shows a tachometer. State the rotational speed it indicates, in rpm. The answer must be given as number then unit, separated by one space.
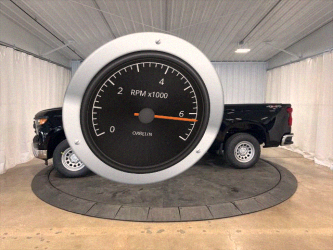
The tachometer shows 6200 rpm
